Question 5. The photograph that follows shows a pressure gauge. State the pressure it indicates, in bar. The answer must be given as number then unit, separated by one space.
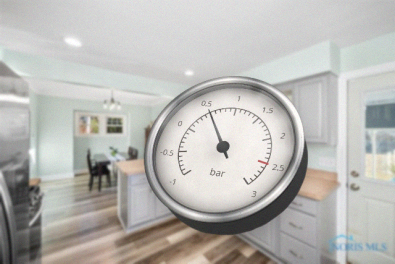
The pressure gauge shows 0.5 bar
